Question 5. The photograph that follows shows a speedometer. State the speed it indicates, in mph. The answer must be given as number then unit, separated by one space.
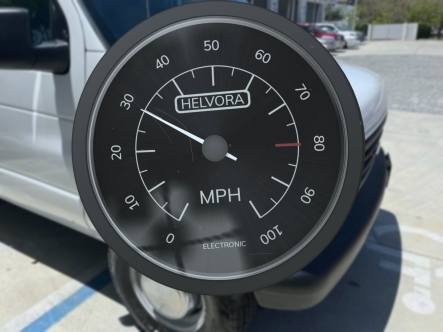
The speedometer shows 30 mph
